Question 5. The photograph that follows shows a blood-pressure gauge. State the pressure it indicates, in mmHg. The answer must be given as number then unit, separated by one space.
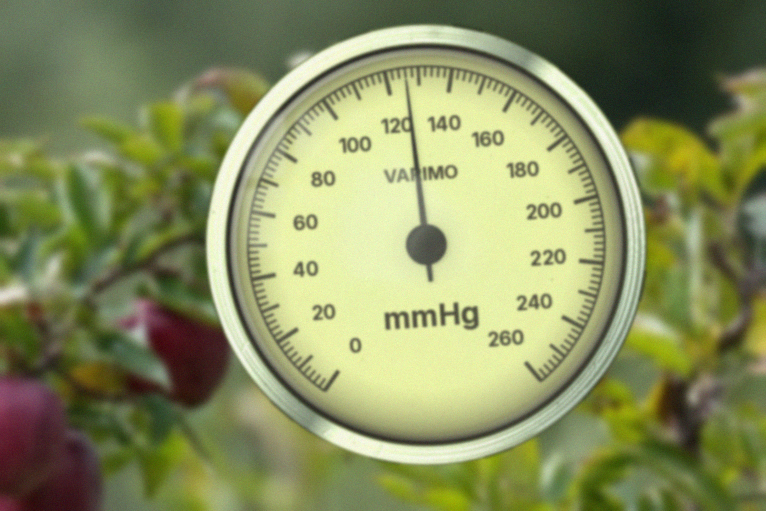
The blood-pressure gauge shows 126 mmHg
